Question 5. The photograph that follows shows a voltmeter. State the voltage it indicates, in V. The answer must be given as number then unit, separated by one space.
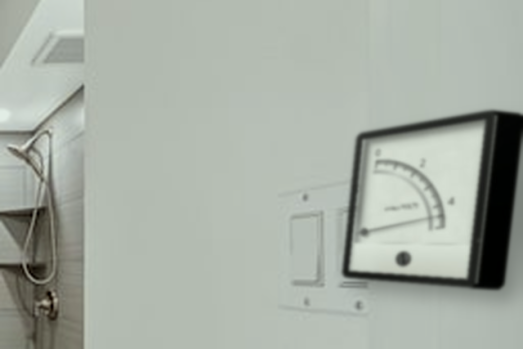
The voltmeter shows 4.5 V
